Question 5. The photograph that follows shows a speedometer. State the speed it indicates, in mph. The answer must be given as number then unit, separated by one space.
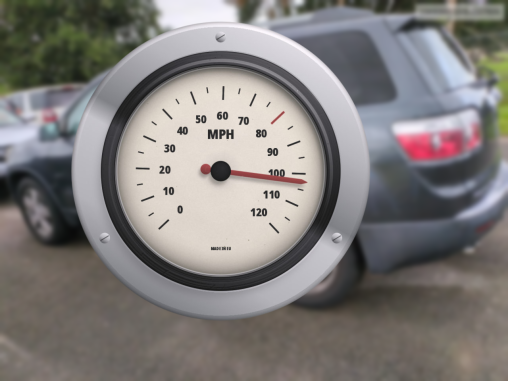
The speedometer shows 102.5 mph
